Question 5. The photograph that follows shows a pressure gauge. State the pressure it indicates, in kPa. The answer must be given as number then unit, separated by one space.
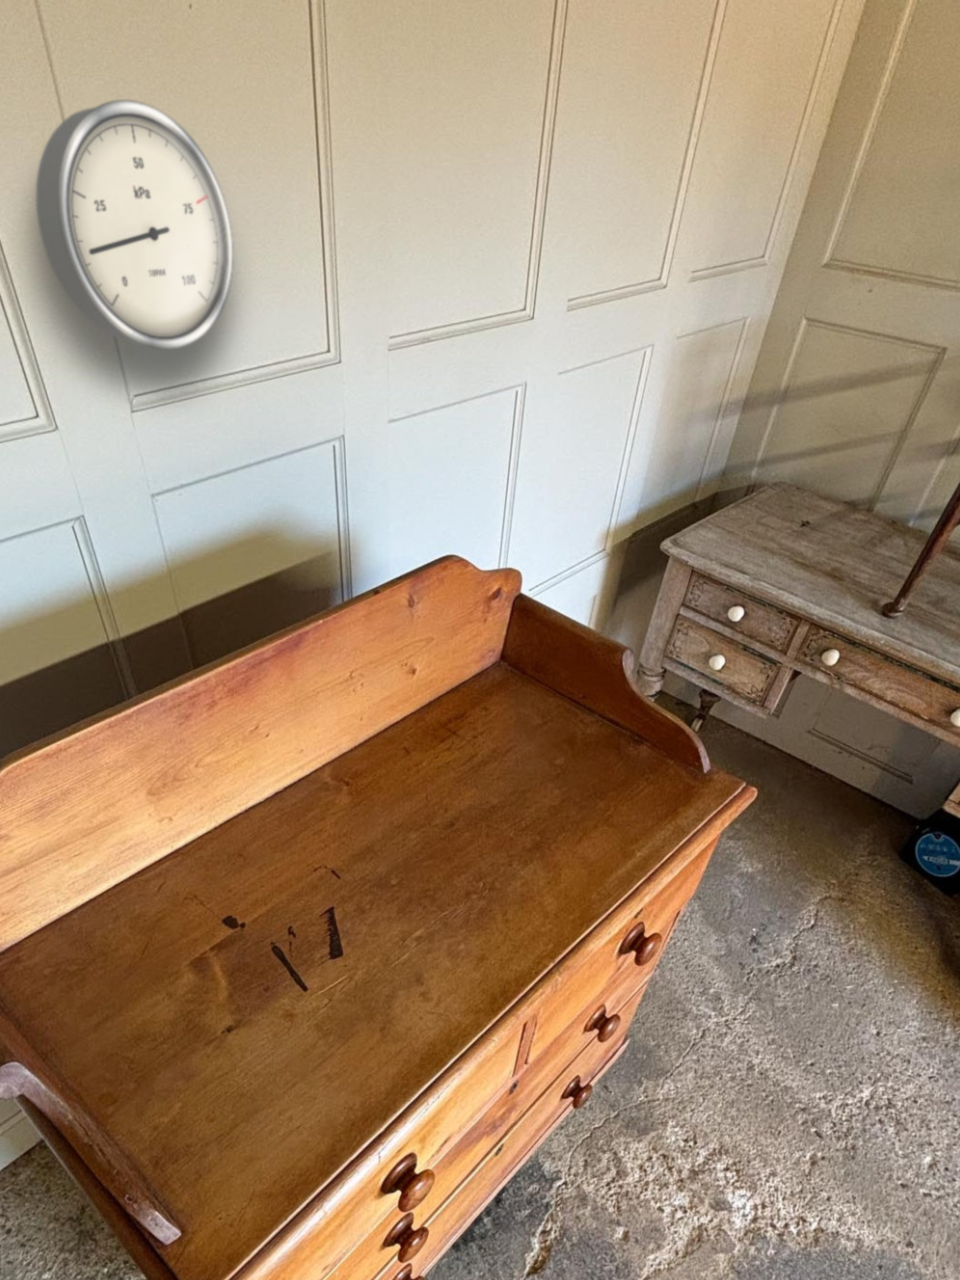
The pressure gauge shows 12.5 kPa
